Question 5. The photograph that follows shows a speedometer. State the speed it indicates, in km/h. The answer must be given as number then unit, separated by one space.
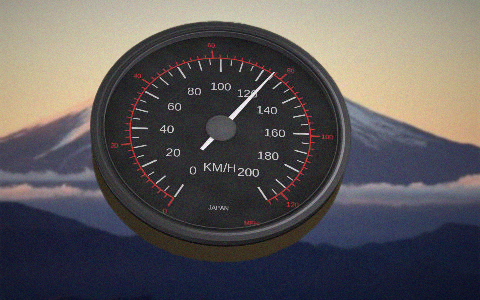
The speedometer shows 125 km/h
